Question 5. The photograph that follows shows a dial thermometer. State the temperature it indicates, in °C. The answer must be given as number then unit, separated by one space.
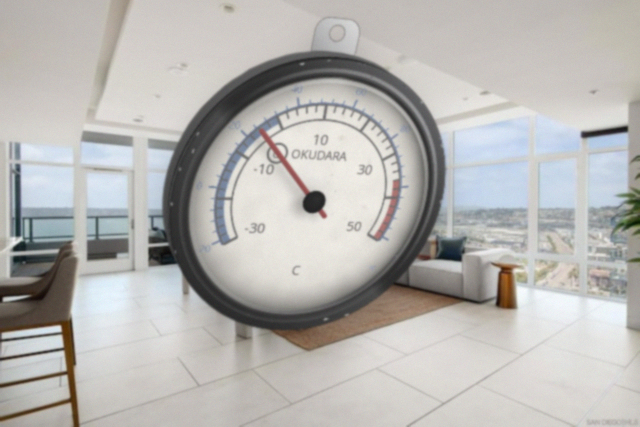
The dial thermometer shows -4 °C
